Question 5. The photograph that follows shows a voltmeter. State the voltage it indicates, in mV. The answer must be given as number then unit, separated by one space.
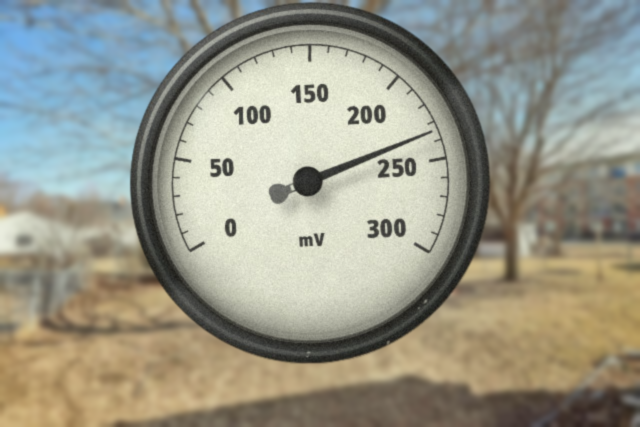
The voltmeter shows 235 mV
